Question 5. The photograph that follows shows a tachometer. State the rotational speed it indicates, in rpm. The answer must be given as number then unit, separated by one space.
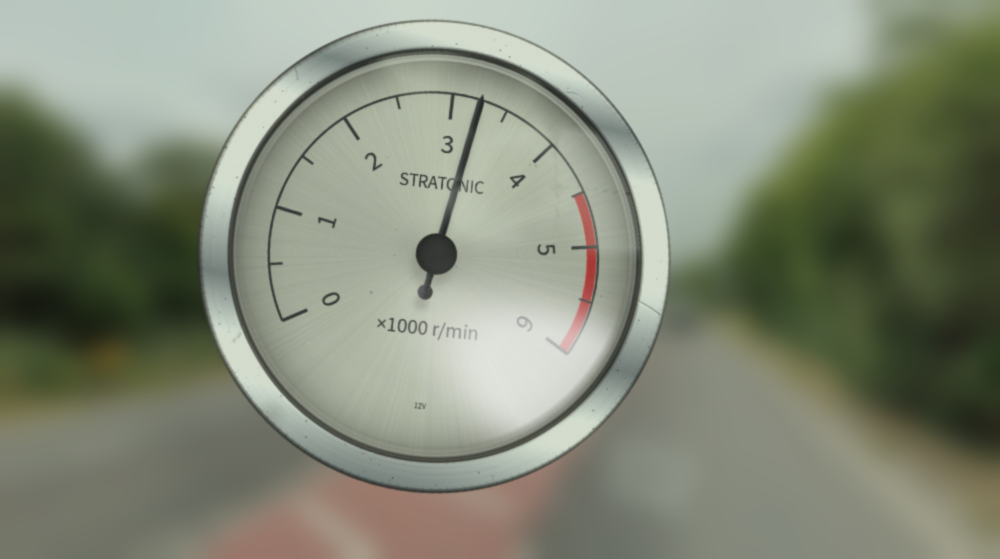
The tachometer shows 3250 rpm
